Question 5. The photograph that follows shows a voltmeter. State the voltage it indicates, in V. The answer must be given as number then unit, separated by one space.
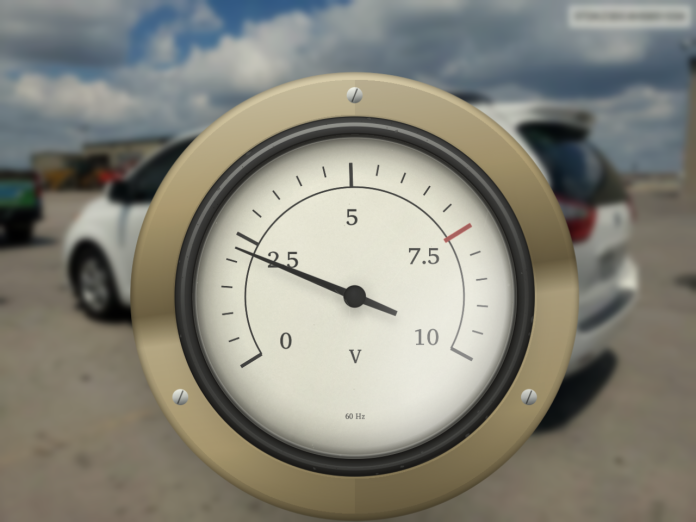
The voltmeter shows 2.25 V
